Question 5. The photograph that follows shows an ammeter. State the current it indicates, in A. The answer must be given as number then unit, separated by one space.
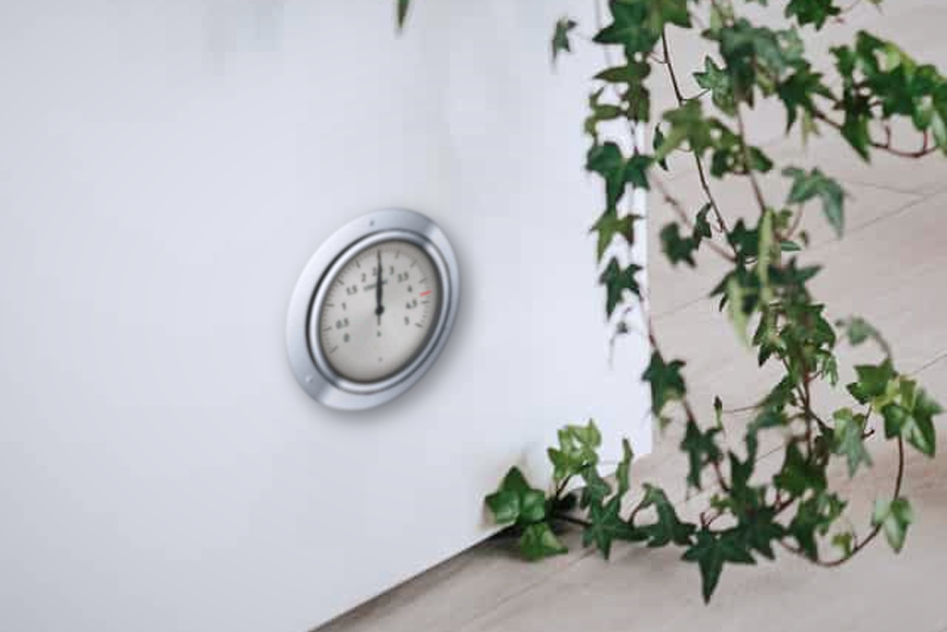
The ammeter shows 2.5 A
